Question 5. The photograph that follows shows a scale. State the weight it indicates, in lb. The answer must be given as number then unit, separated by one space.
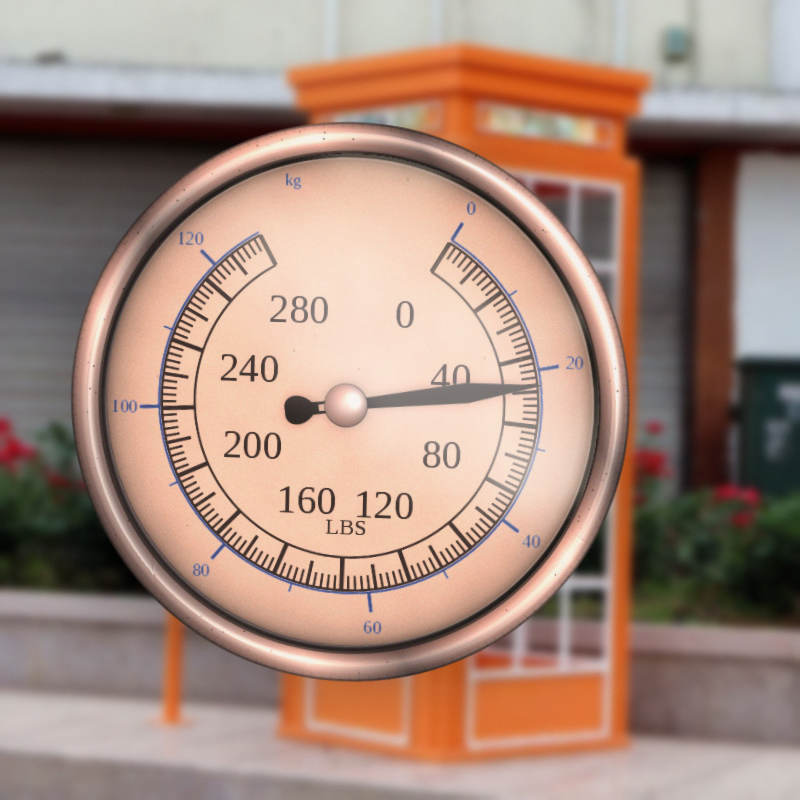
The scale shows 48 lb
